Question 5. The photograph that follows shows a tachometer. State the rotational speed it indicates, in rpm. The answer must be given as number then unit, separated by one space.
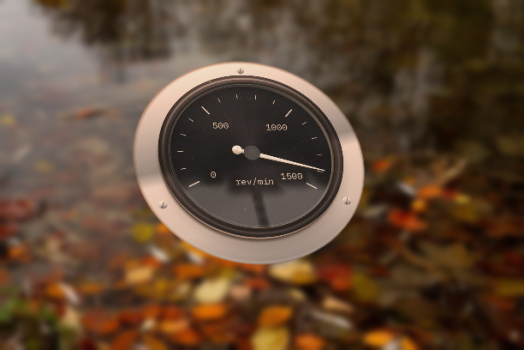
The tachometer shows 1400 rpm
